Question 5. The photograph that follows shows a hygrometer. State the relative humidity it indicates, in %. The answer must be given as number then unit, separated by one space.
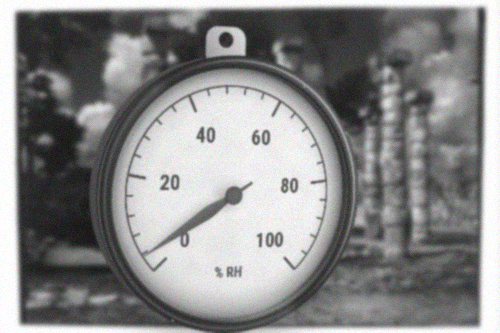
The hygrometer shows 4 %
